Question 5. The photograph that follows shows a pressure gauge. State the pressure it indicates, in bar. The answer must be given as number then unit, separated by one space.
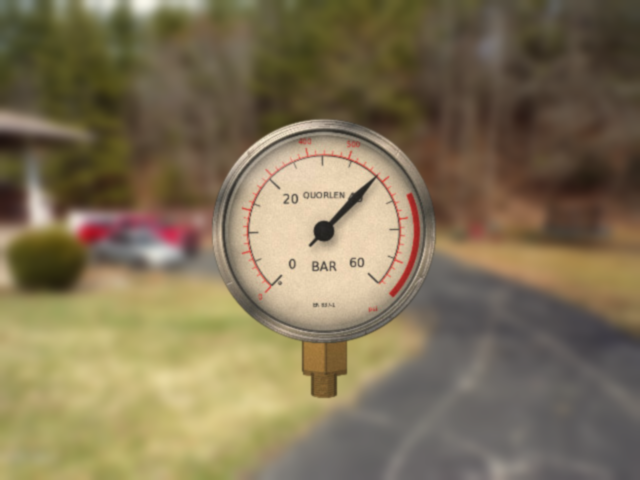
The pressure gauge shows 40 bar
